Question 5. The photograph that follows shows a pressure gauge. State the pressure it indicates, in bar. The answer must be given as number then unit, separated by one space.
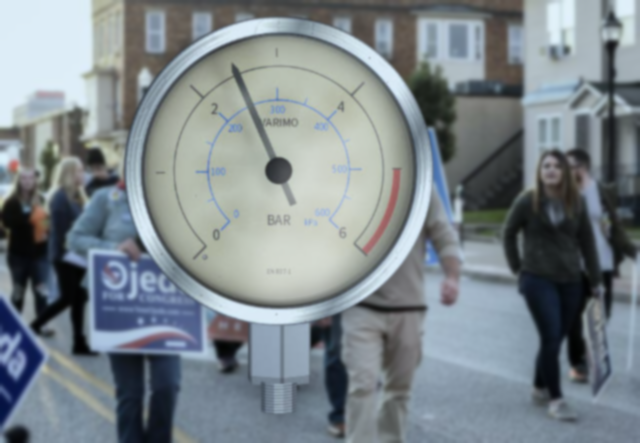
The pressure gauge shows 2.5 bar
